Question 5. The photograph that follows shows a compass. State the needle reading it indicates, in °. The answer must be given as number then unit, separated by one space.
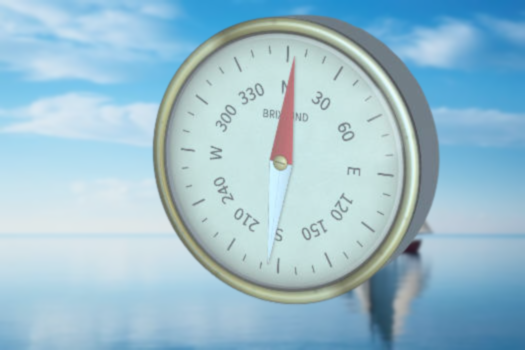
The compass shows 5 °
